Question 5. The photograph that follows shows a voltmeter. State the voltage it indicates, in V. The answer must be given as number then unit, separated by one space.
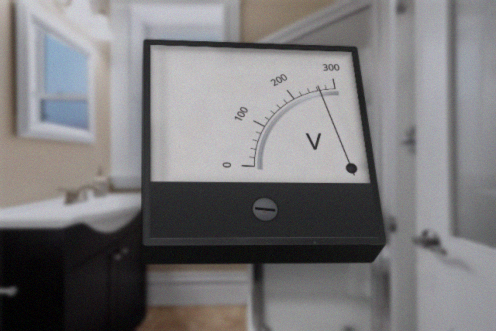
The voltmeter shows 260 V
